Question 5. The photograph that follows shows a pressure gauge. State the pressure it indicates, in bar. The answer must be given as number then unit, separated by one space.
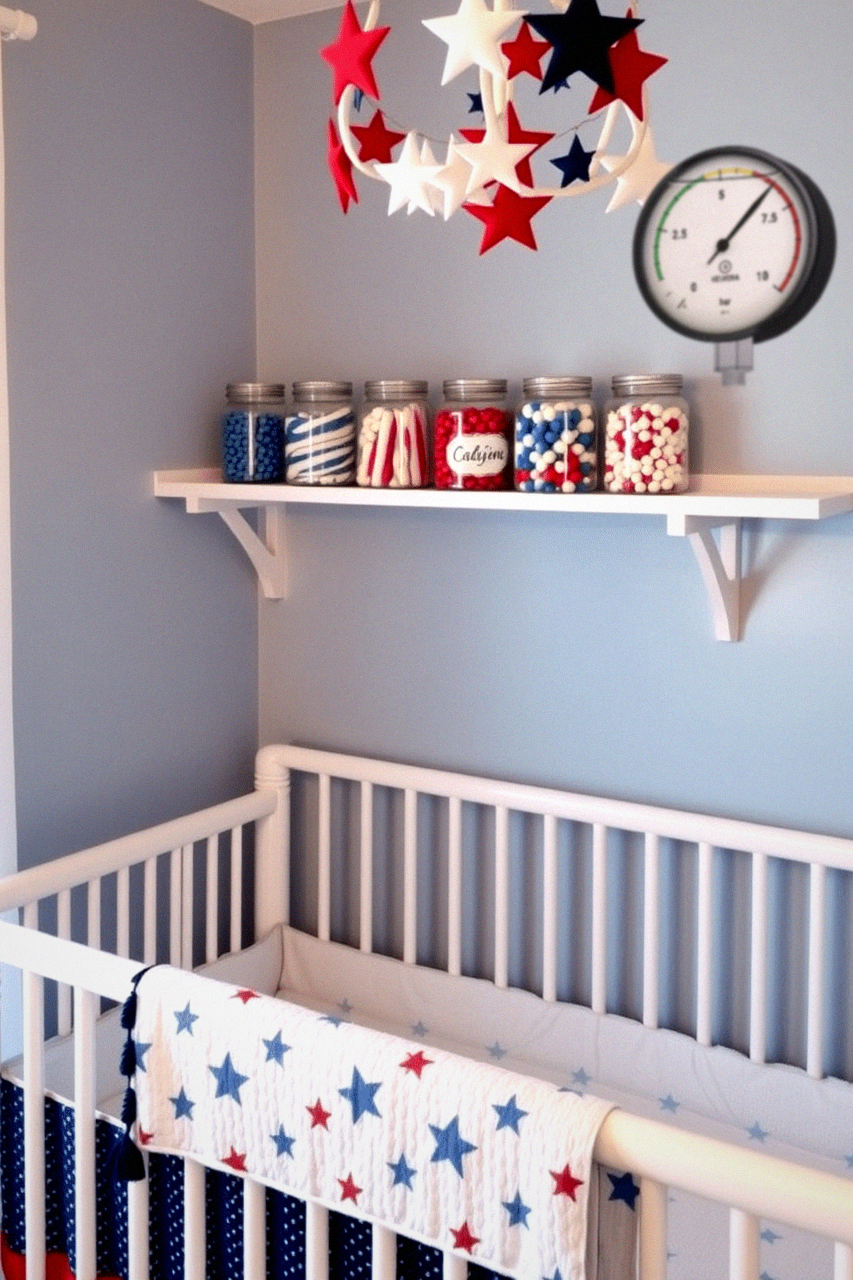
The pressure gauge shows 6.75 bar
